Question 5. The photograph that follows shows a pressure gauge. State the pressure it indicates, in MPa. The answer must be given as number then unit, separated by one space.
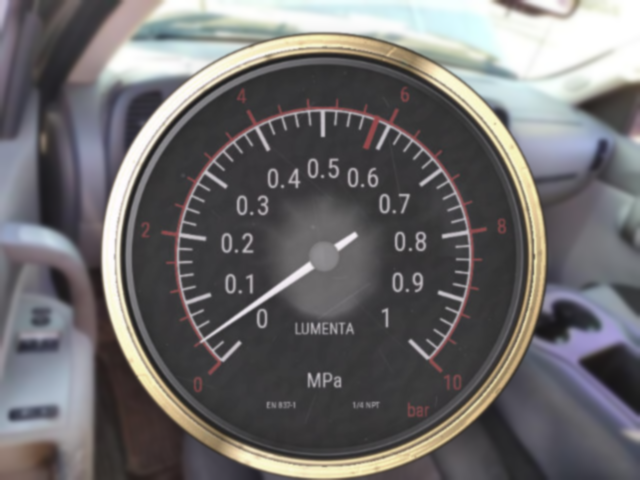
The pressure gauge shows 0.04 MPa
